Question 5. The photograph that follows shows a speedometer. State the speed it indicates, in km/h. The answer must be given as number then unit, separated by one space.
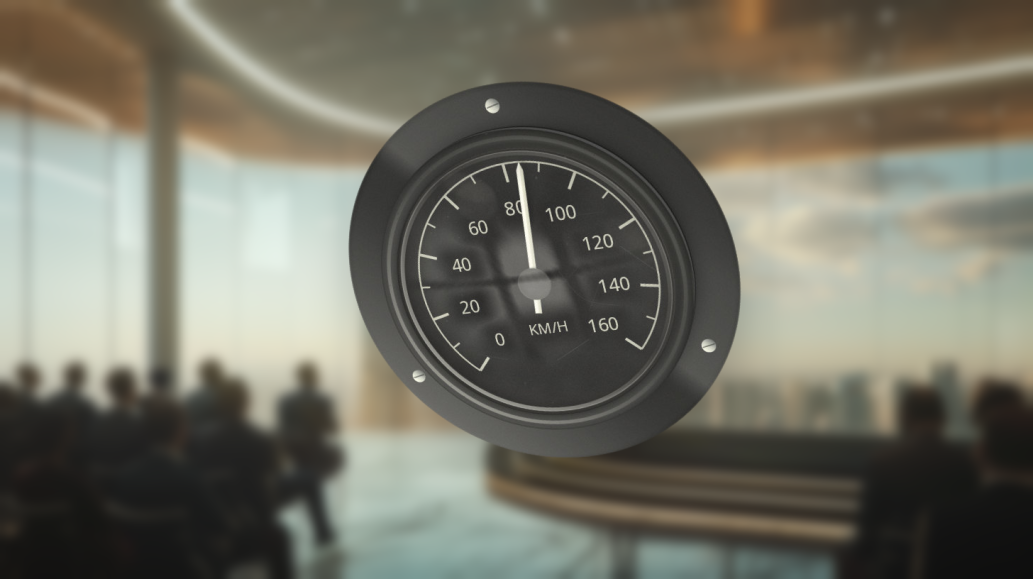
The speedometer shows 85 km/h
